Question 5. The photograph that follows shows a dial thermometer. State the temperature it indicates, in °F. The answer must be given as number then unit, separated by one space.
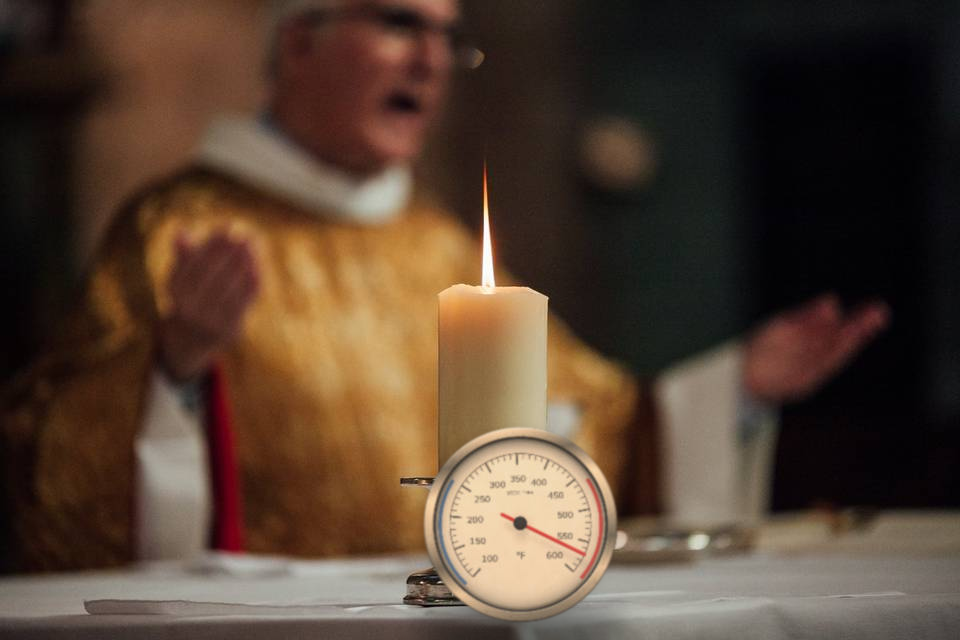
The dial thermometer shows 570 °F
